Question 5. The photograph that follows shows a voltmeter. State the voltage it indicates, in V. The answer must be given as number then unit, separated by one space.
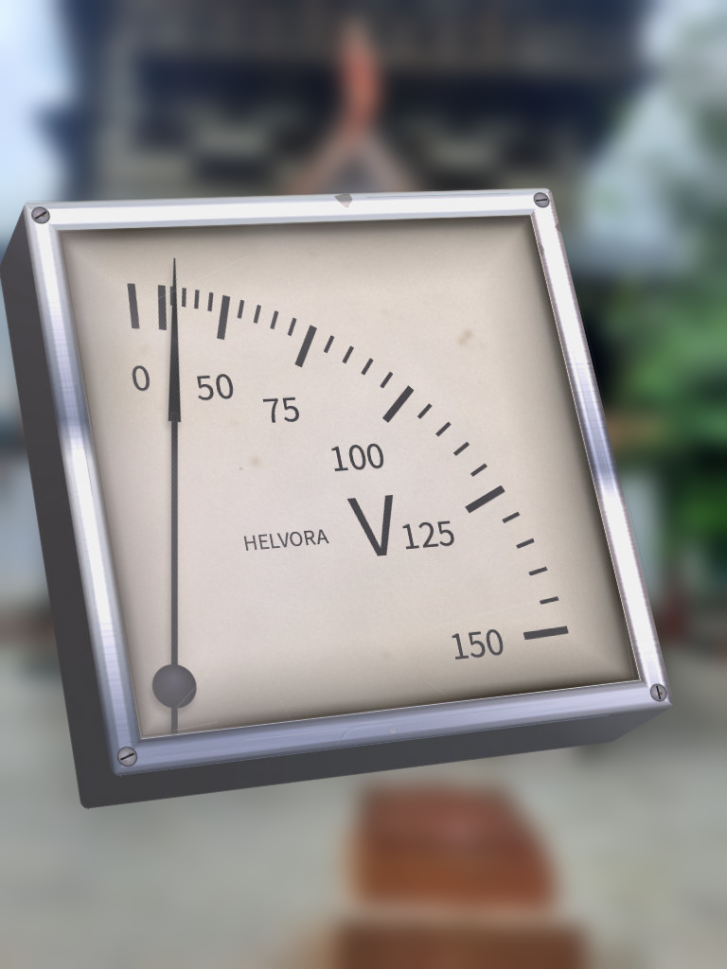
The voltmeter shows 30 V
